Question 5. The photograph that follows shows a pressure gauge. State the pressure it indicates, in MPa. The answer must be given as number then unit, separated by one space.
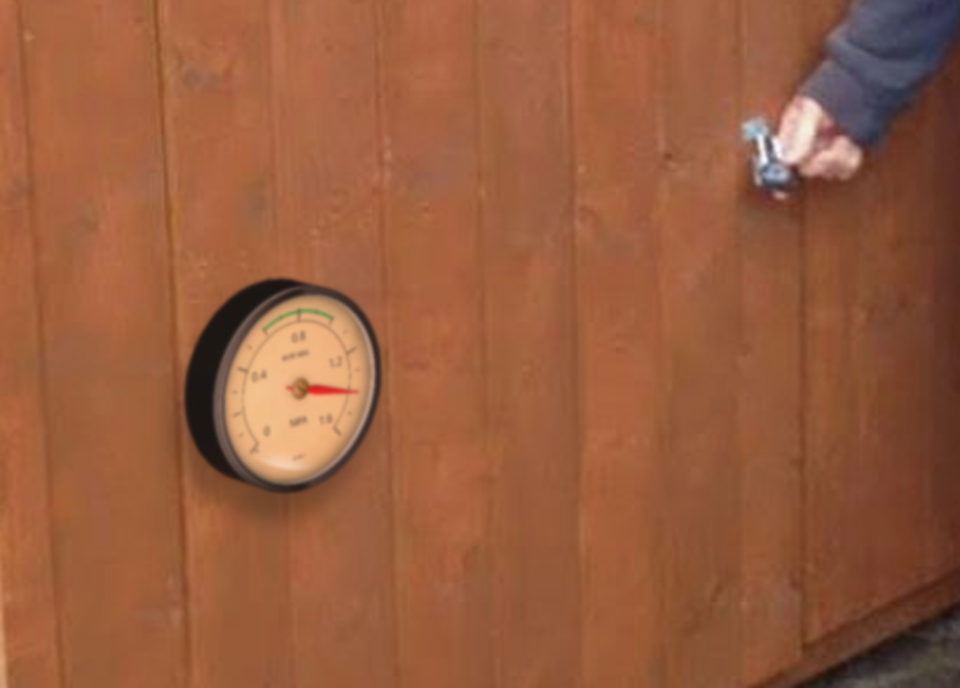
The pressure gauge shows 1.4 MPa
